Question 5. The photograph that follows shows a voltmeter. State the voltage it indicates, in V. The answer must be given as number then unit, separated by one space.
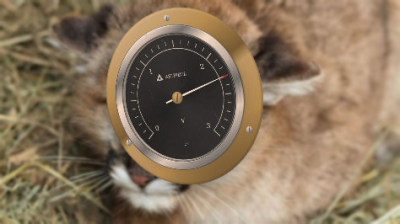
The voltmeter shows 2.3 V
